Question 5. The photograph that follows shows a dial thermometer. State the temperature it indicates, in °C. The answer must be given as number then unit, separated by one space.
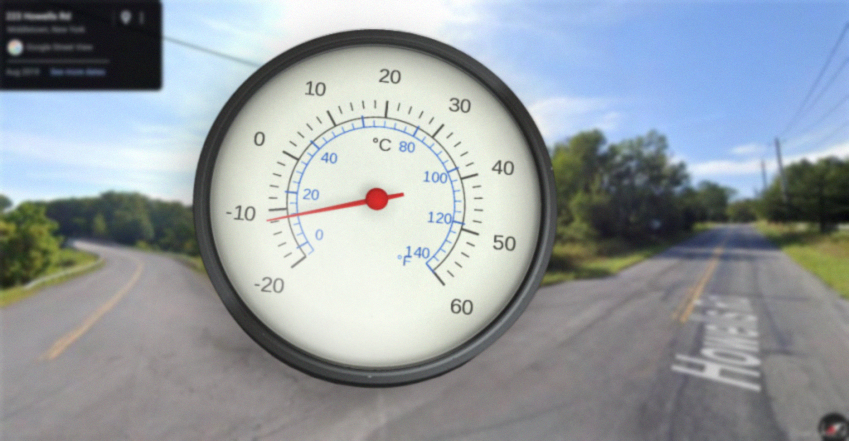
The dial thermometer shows -12 °C
